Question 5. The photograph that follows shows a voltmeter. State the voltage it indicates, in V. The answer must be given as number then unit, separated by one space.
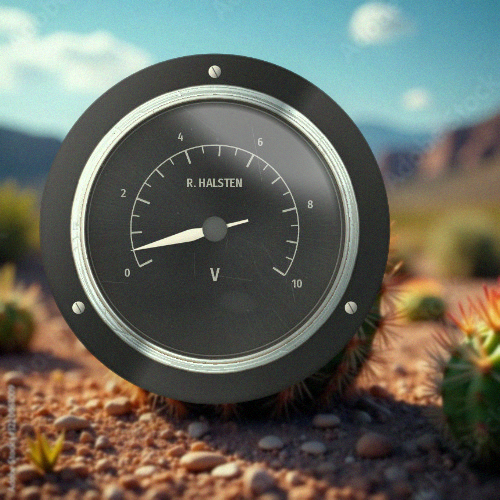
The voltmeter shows 0.5 V
